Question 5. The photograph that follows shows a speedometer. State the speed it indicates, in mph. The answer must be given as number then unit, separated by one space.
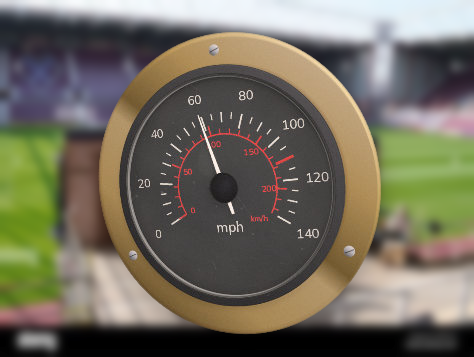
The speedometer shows 60 mph
